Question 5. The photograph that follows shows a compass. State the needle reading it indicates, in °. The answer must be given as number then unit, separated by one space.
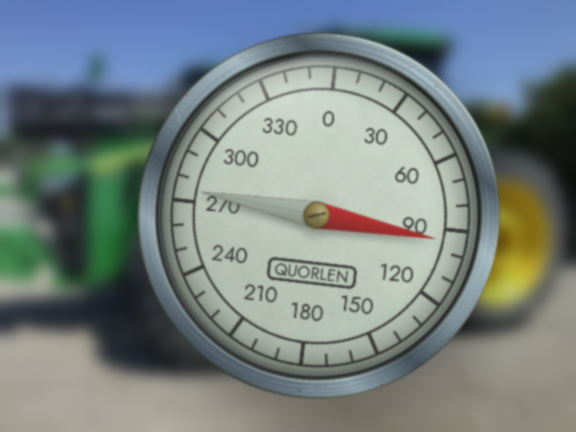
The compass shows 95 °
